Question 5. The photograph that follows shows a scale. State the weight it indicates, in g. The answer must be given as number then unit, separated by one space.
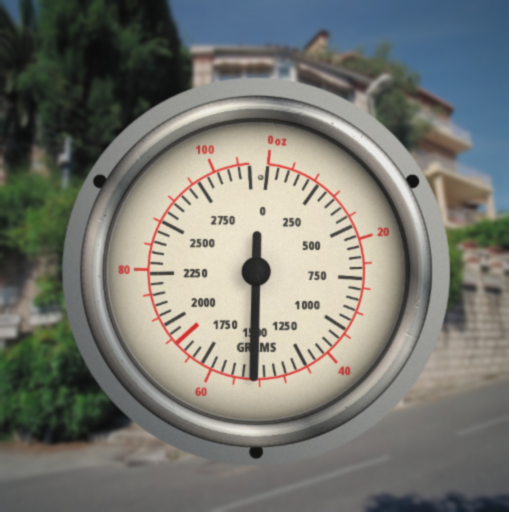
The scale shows 1500 g
